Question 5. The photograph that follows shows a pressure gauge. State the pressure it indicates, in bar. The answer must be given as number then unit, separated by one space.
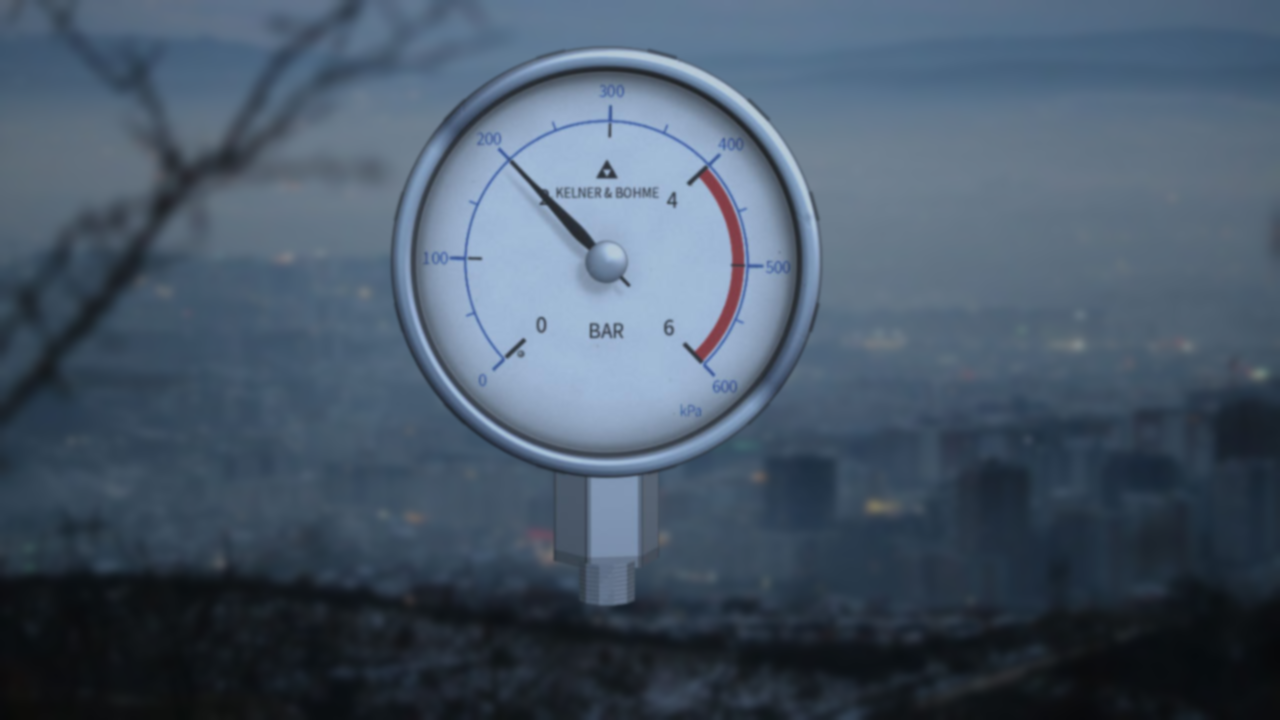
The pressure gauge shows 2 bar
